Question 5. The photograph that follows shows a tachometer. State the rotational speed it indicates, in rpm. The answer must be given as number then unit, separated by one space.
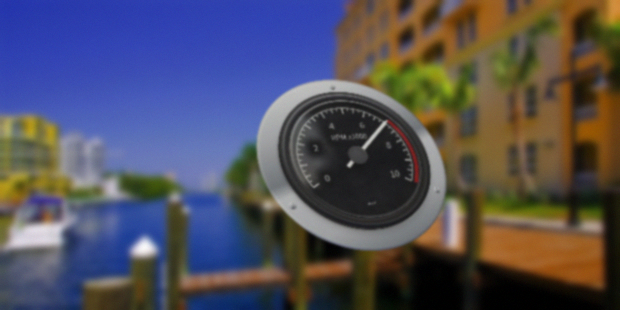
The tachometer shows 7000 rpm
